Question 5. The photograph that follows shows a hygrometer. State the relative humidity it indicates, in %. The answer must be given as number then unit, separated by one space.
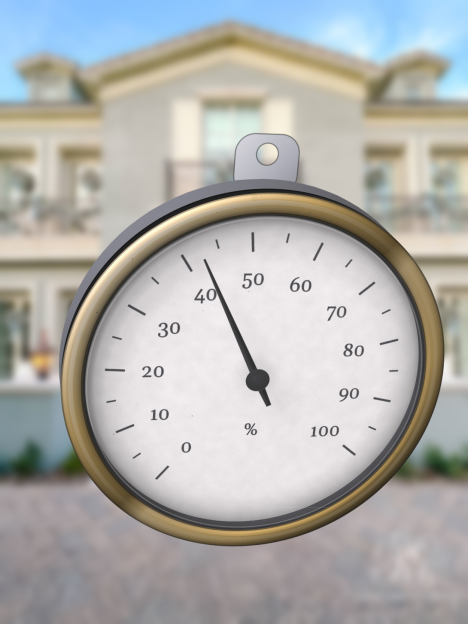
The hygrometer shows 42.5 %
